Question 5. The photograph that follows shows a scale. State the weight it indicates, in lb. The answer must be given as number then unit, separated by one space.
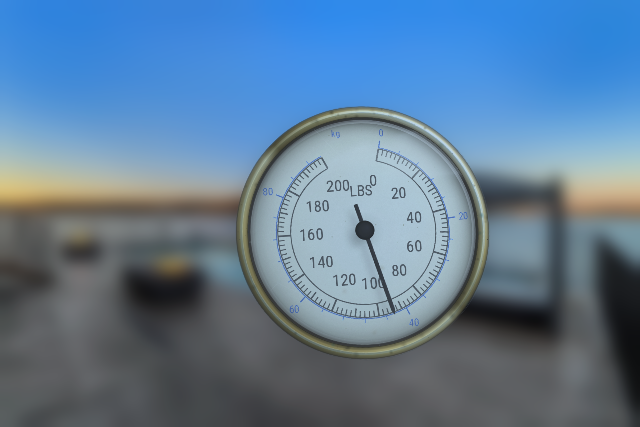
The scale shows 94 lb
